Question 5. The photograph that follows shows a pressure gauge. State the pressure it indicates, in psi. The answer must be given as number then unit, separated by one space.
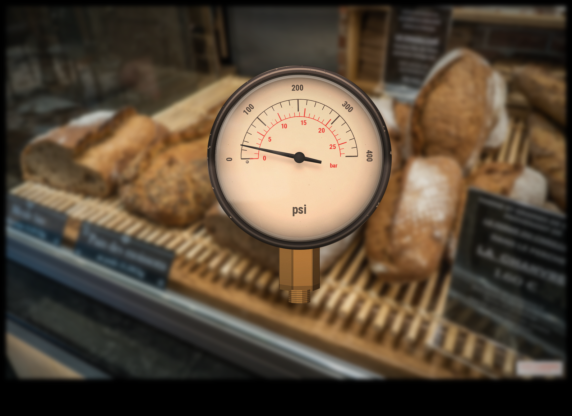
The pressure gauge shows 30 psi
